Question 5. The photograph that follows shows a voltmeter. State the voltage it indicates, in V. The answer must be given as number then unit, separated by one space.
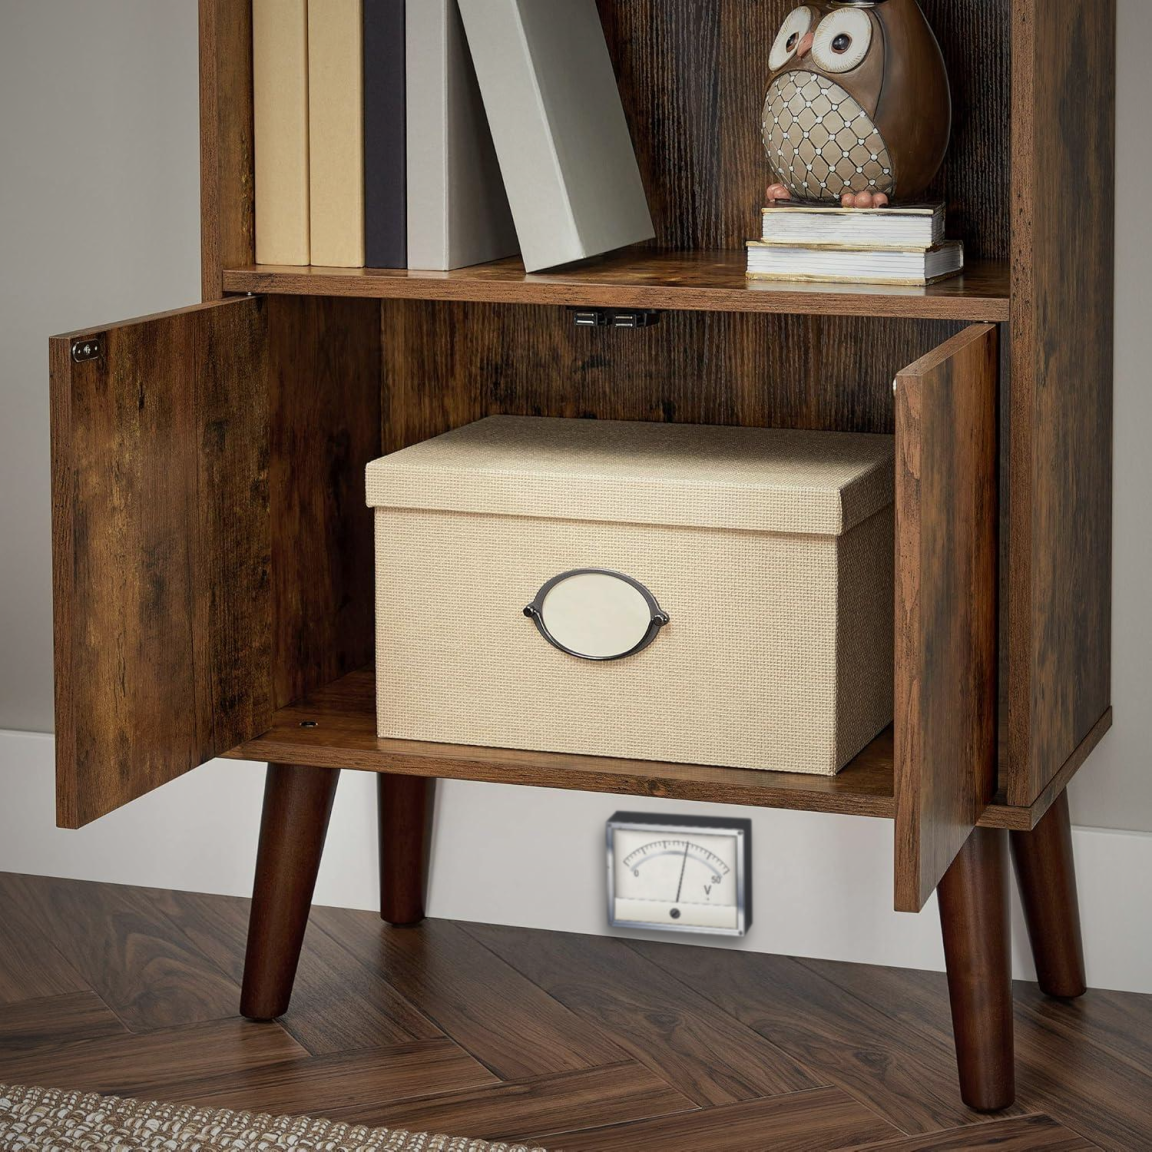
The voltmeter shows 30 V
